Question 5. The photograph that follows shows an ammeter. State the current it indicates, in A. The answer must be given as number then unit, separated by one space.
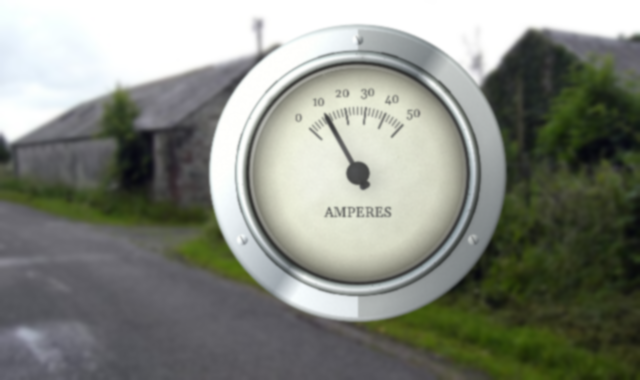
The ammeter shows 10 A
